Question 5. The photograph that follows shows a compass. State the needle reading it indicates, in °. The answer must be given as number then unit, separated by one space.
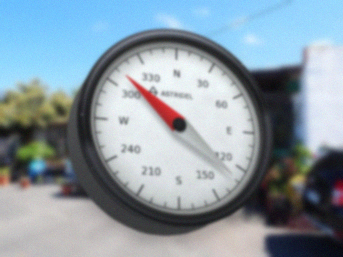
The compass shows 310 °
